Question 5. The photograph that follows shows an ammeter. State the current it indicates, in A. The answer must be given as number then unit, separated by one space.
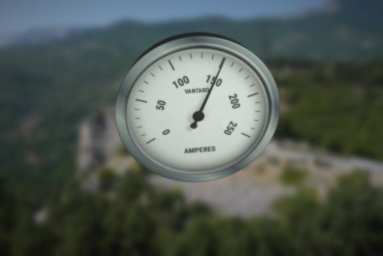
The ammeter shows 150 A
